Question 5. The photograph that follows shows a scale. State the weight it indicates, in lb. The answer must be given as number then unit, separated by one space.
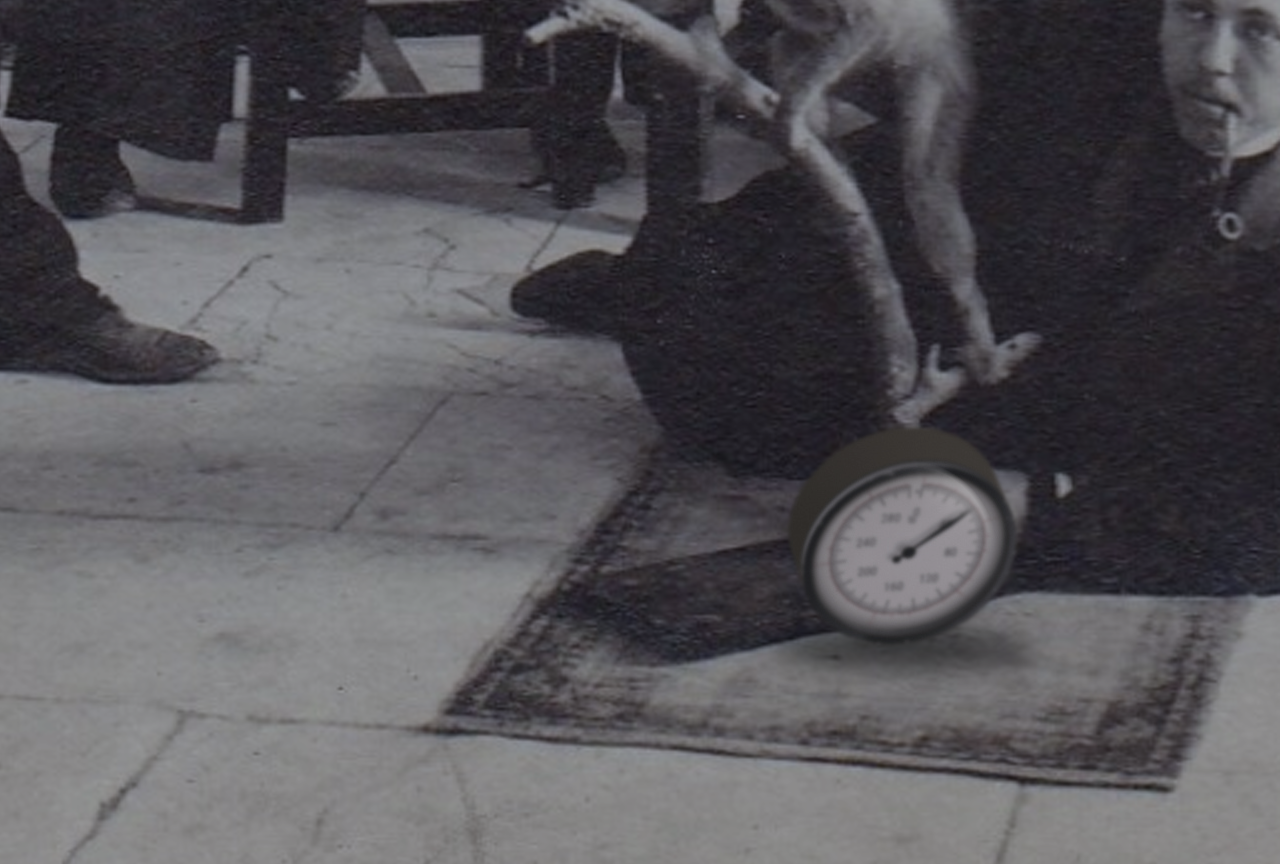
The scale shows 40 lb
